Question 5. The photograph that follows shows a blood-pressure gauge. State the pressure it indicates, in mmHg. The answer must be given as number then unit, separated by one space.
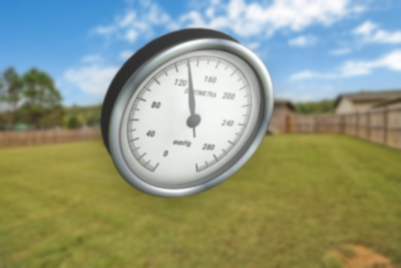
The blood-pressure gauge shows 130 mmHg
